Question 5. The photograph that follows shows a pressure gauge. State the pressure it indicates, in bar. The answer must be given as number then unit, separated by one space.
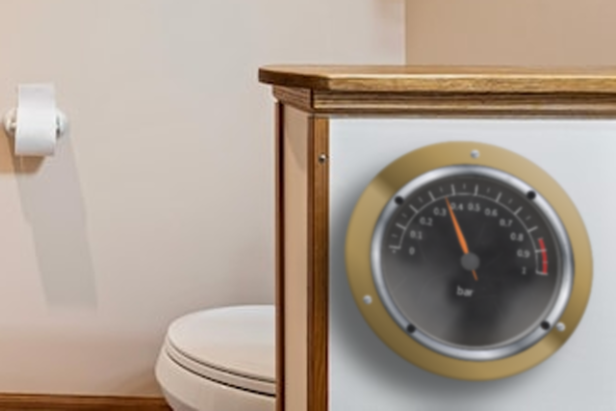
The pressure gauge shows 0.35 bar
